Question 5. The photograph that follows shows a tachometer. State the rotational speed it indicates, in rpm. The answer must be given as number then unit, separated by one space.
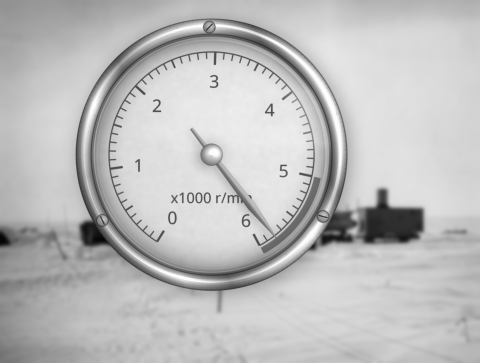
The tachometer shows 5800 rpm
